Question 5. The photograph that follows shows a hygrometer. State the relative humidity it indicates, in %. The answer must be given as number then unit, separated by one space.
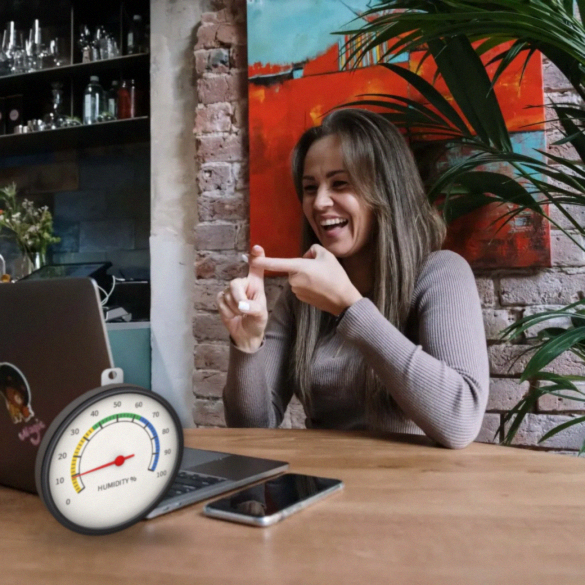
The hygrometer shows 10 %
